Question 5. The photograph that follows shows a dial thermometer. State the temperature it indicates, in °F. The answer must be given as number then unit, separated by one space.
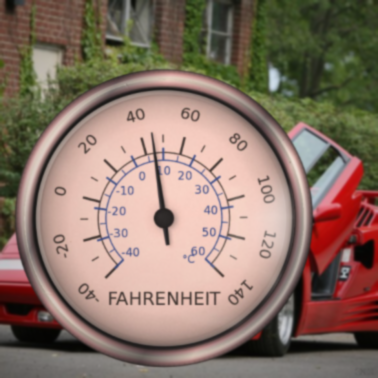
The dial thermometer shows 45 °F
